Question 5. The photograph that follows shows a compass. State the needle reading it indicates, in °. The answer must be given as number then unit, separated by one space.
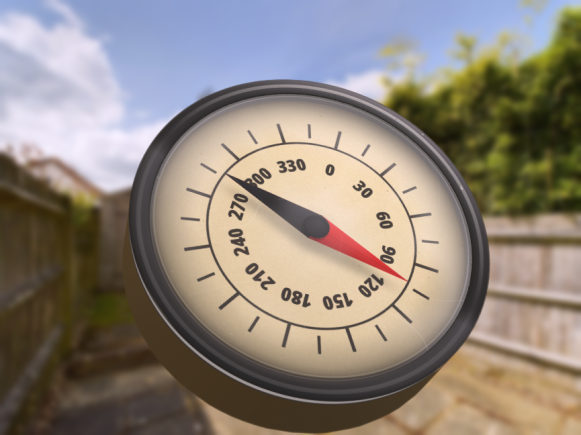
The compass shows 105 °
